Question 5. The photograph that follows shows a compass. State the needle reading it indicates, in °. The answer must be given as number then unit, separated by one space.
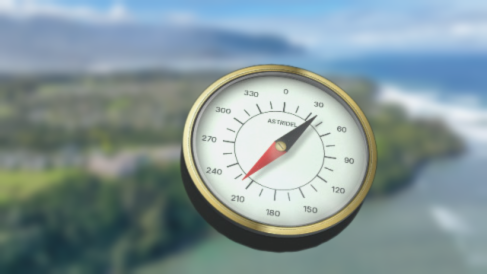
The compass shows 217.5 °
